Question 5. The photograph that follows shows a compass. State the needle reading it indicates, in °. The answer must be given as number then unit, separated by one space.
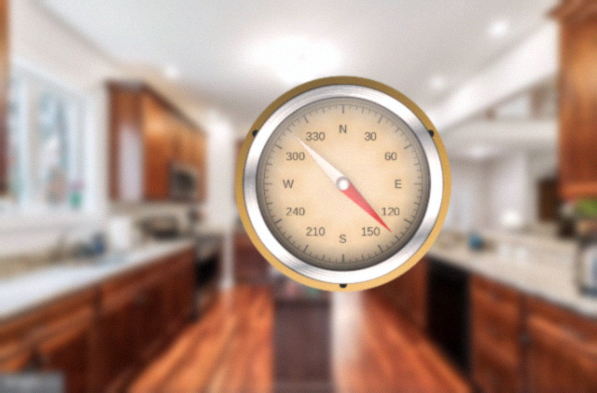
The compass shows 135 °
